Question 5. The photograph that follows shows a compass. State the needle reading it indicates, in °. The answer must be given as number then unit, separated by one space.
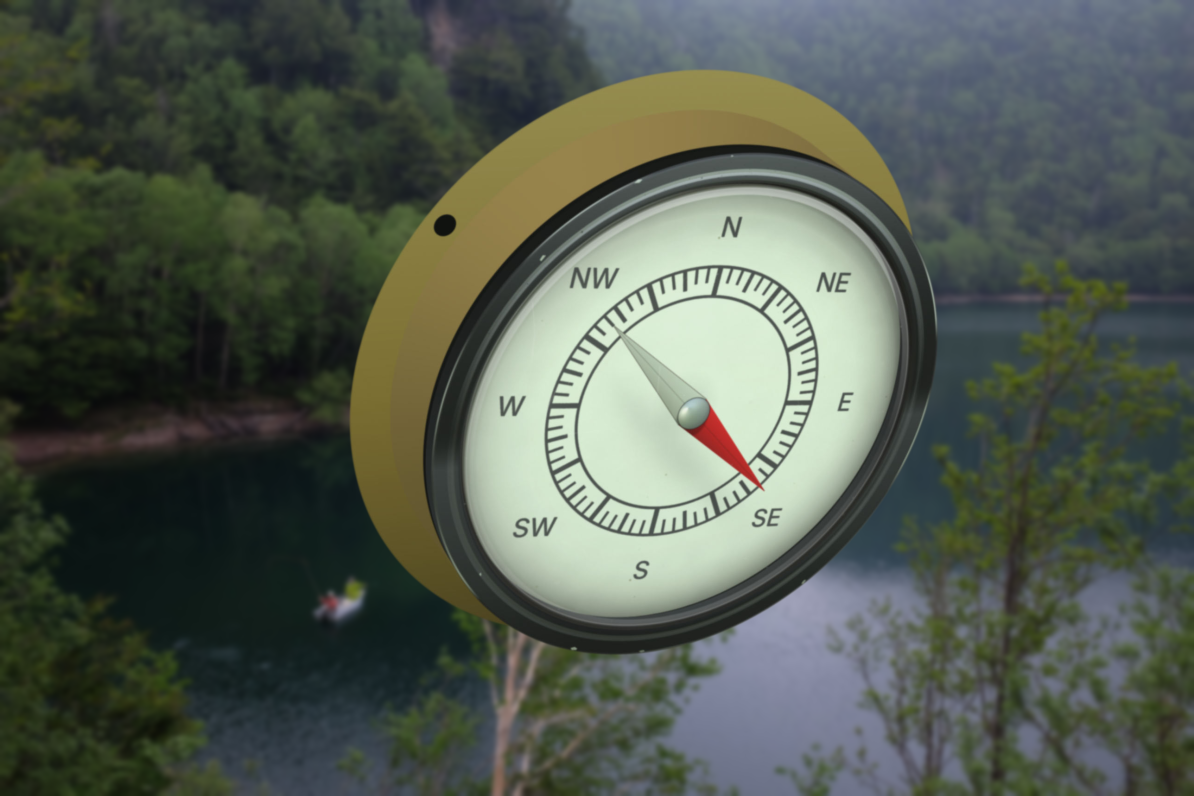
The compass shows 130 °
